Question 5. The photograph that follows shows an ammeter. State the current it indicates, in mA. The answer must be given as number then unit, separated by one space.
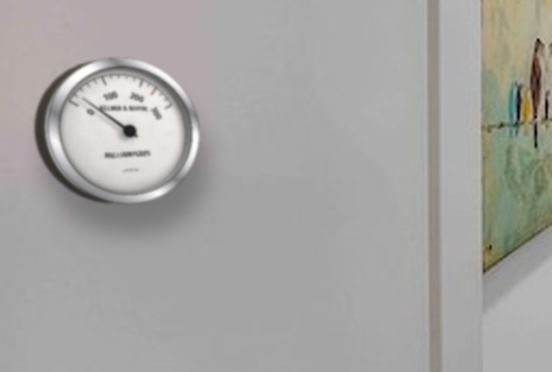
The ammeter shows 20 mA
